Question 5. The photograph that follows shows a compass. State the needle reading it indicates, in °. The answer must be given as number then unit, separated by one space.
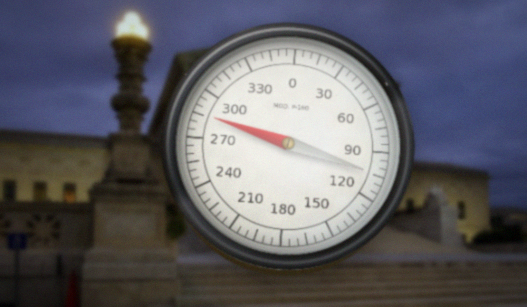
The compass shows 285 °
